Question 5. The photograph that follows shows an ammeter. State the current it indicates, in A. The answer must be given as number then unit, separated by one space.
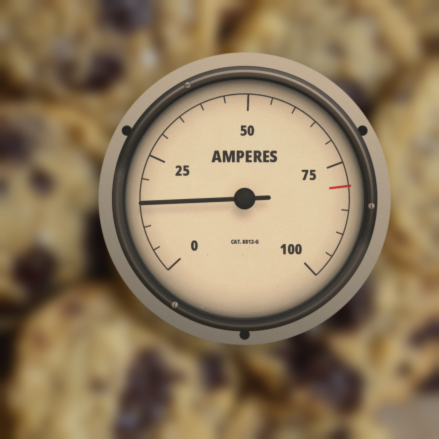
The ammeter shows 15 A
